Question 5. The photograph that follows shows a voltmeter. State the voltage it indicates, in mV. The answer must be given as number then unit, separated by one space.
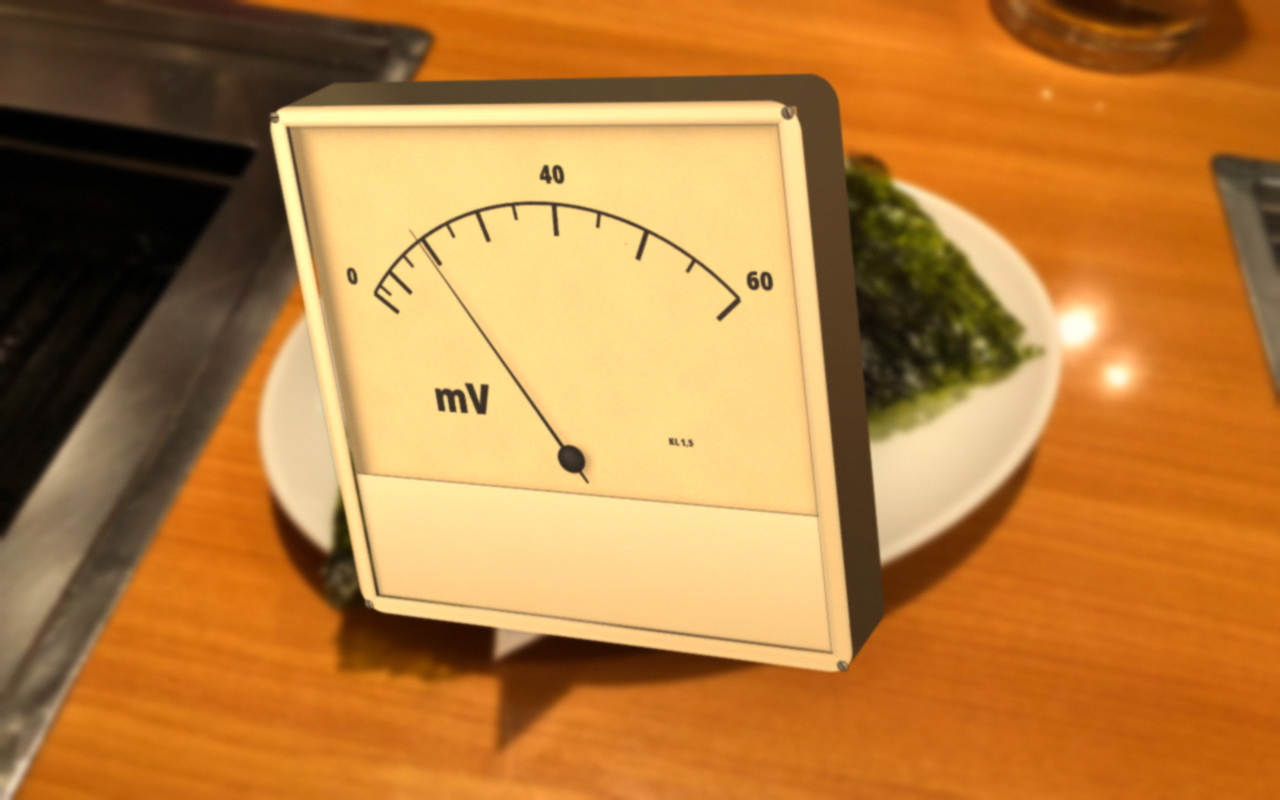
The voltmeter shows 20 mV
